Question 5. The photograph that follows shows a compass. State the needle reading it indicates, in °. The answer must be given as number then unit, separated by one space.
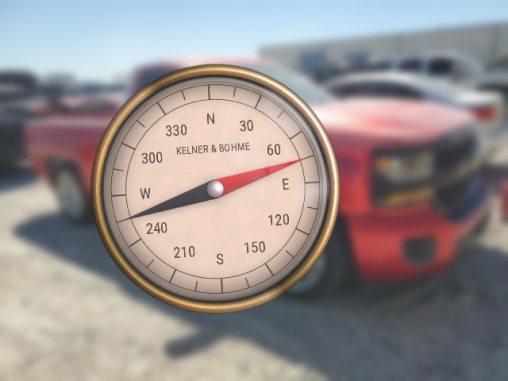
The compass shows 75 °
